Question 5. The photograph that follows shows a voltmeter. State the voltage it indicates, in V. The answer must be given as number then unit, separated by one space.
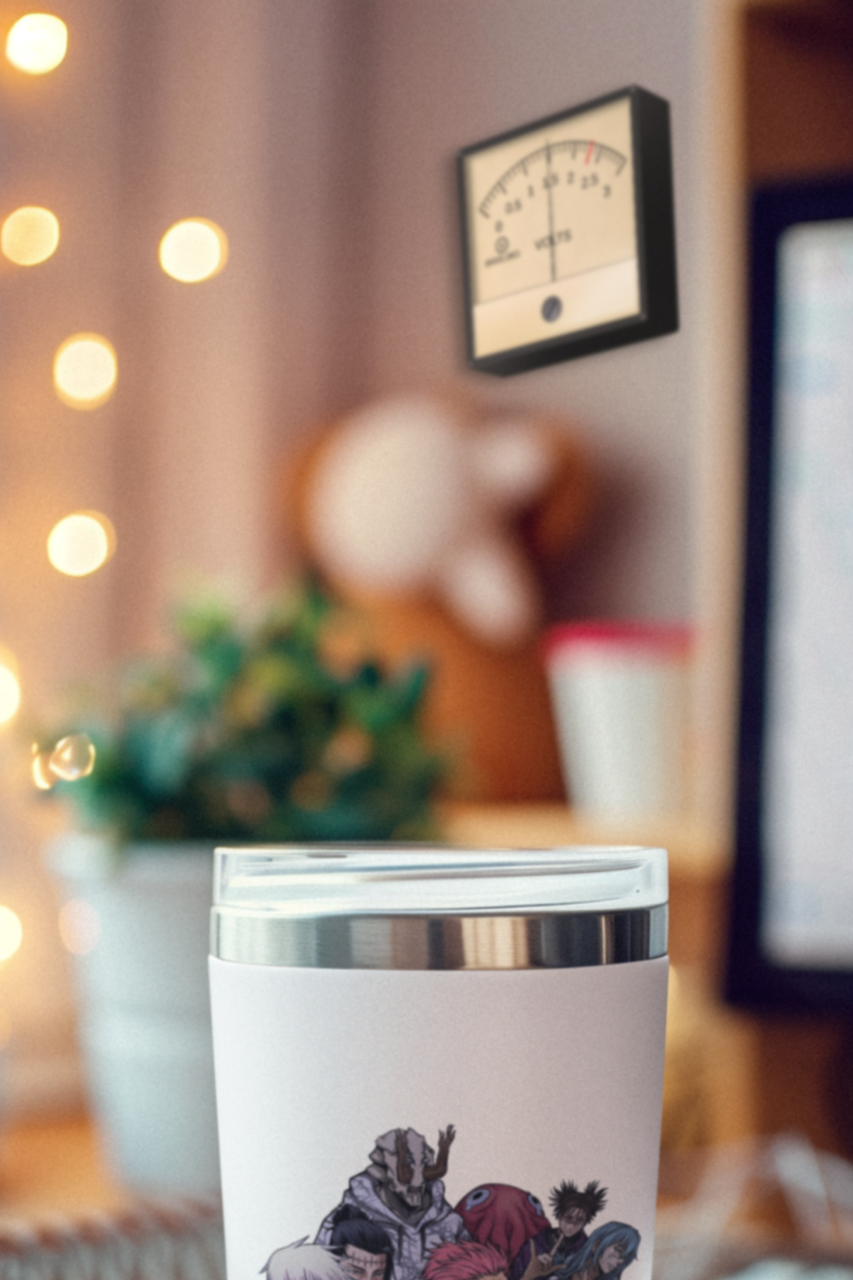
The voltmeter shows 1.5 V
